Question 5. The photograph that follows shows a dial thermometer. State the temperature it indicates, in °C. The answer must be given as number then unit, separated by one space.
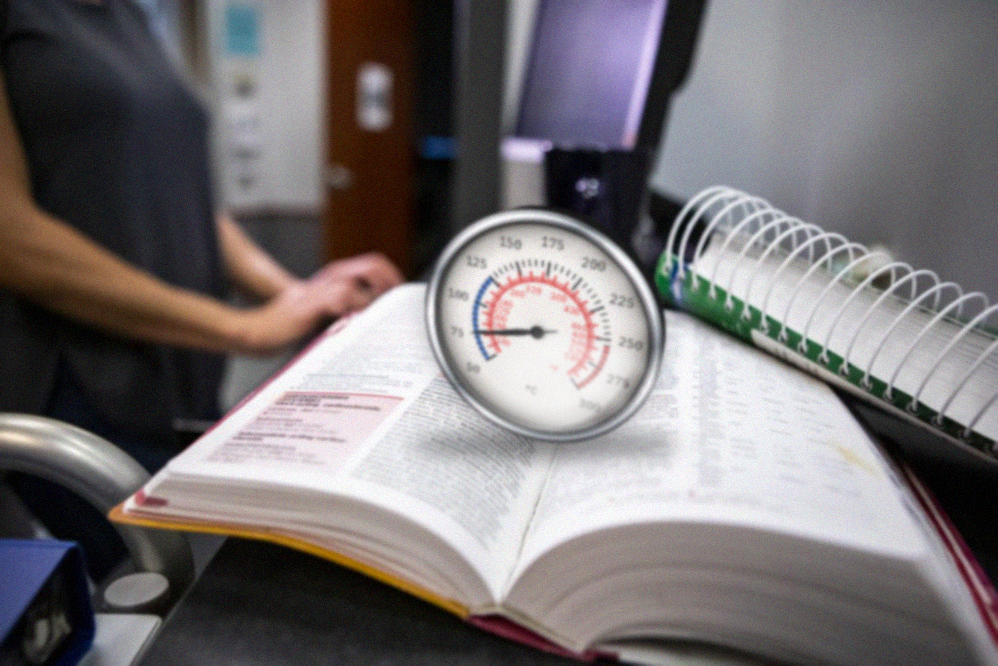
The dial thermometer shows 75 °C
